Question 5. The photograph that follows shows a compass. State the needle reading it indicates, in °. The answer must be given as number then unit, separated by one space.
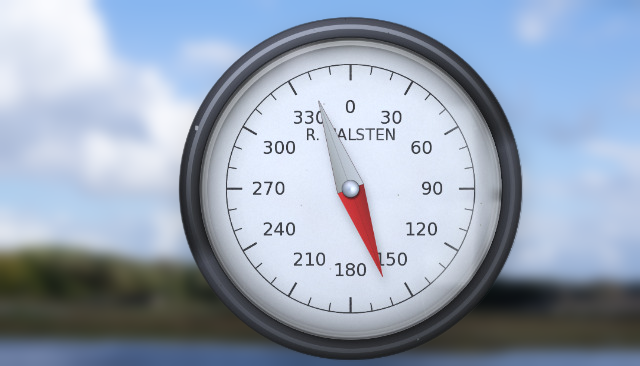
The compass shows 160 °
